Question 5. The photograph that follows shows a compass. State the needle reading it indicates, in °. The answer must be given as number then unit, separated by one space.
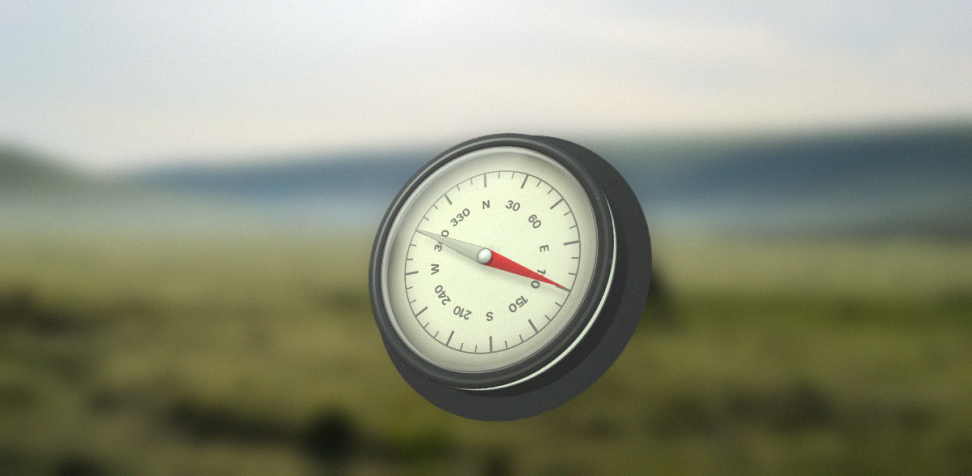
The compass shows 120 °
